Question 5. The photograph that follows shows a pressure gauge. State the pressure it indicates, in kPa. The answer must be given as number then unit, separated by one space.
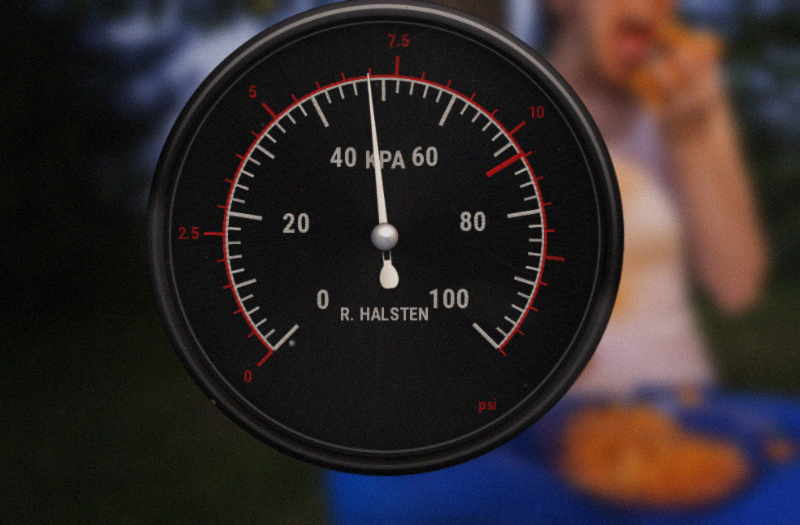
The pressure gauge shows 48 kPa
